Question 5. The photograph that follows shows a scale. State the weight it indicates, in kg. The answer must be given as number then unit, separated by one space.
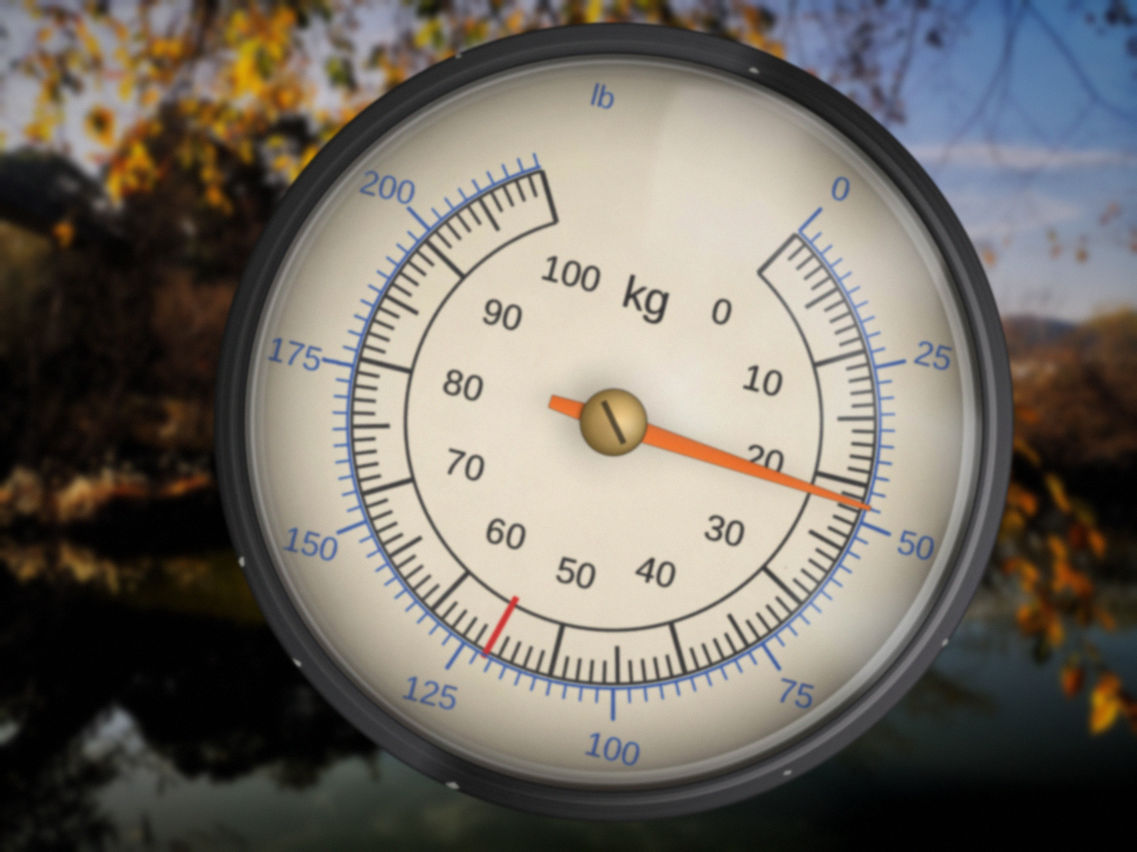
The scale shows 21.5 kg
